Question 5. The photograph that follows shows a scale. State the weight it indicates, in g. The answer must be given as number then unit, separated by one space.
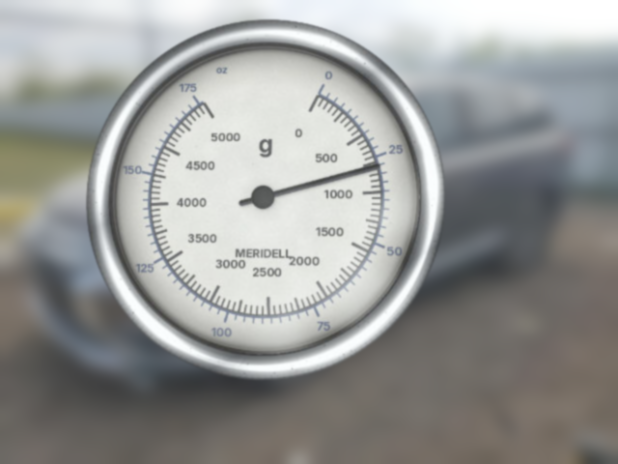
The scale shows 800 g
